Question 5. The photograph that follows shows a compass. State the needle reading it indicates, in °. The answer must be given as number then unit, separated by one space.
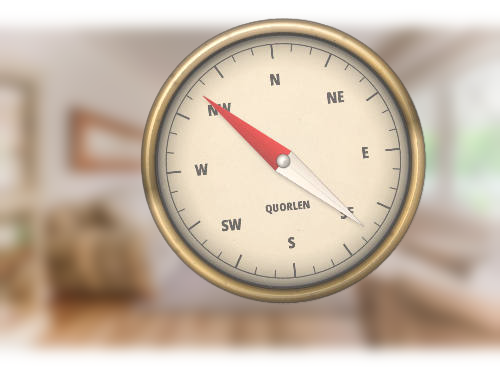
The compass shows 315 °
